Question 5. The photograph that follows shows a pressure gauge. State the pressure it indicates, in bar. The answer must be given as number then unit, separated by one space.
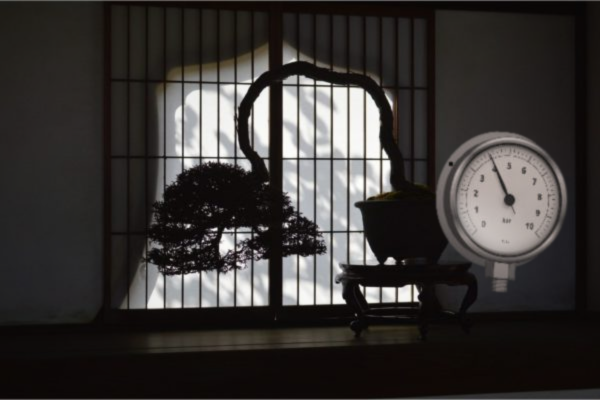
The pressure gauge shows 4 bar
